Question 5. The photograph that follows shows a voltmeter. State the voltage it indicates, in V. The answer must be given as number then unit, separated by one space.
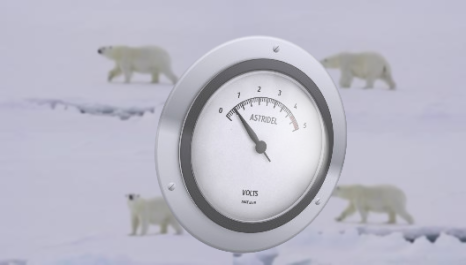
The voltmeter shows 0.5 V
